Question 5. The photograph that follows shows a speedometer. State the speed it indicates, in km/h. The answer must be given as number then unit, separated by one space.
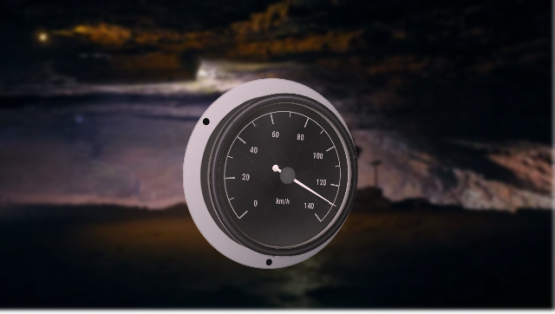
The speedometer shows 130 km/h
